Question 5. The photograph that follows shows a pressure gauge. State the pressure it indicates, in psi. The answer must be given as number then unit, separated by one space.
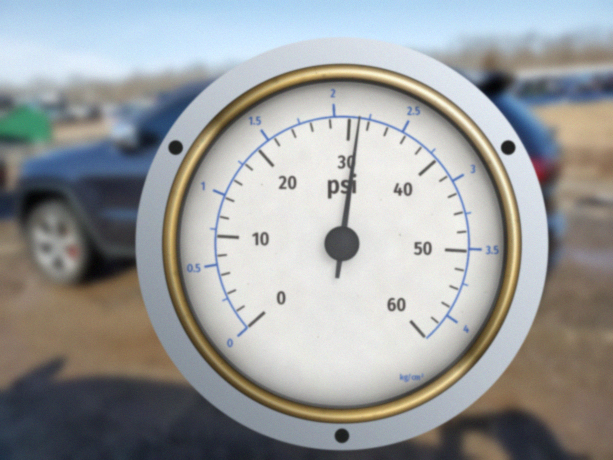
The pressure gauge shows 31 psi
